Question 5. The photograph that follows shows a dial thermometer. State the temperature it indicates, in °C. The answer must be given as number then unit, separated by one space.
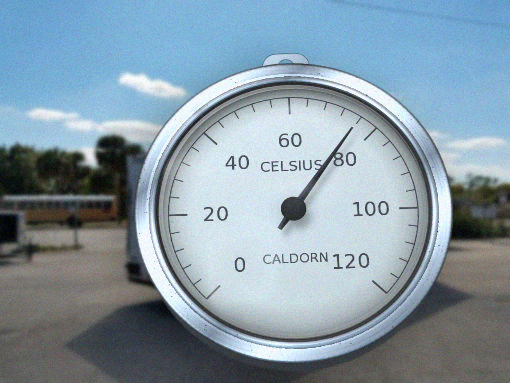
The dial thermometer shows 76 °C
